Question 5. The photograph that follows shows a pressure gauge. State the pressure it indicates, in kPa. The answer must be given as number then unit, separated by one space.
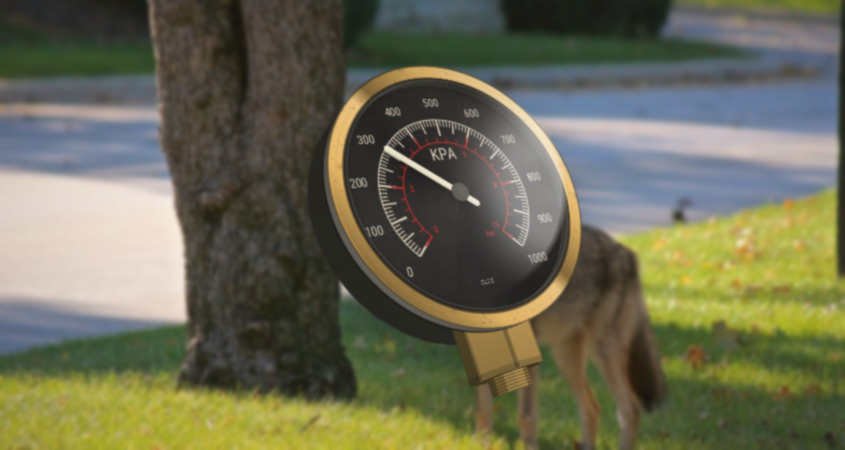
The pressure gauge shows 300 kPa
